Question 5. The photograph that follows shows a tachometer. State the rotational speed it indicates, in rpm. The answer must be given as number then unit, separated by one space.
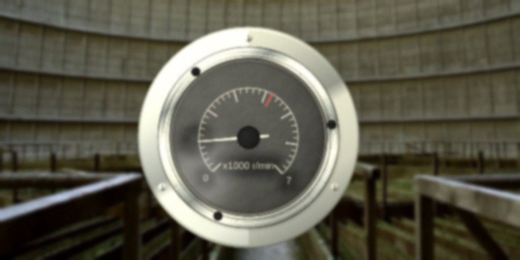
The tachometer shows 1000 rpm
